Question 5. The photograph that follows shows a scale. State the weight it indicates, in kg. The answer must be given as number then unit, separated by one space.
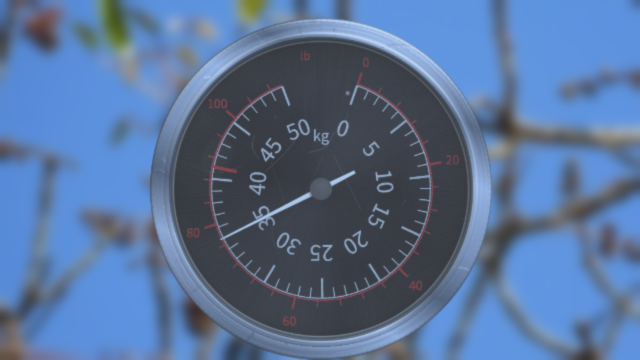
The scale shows 35 kg
